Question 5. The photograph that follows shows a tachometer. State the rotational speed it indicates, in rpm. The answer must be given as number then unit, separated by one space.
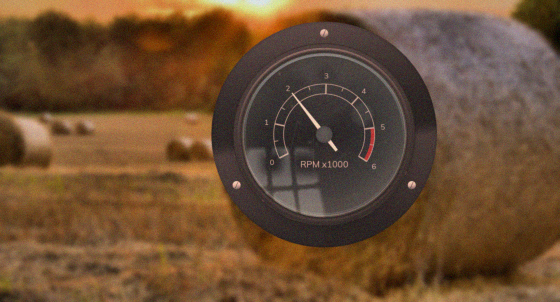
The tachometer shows 2000 rpm
